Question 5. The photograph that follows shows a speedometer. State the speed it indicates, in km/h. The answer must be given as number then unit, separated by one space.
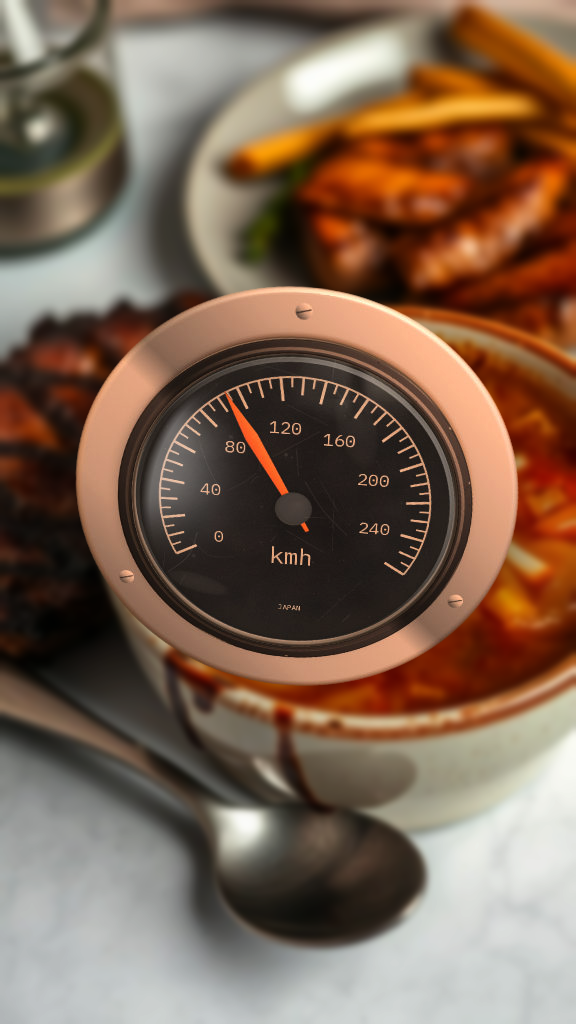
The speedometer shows 95 km/h
